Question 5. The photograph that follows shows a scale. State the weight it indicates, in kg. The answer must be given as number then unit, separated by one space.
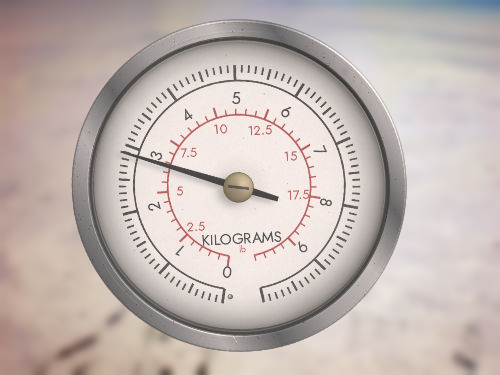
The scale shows 2.9 kg
